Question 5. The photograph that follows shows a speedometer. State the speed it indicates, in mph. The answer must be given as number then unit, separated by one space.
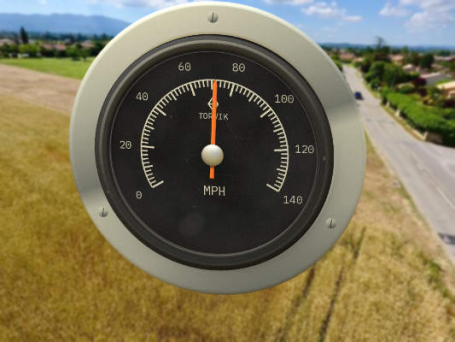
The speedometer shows 72 mph
